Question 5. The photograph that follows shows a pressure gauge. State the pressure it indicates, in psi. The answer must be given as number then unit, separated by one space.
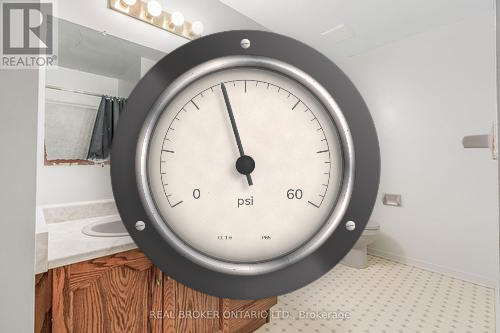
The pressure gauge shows 26 psi
